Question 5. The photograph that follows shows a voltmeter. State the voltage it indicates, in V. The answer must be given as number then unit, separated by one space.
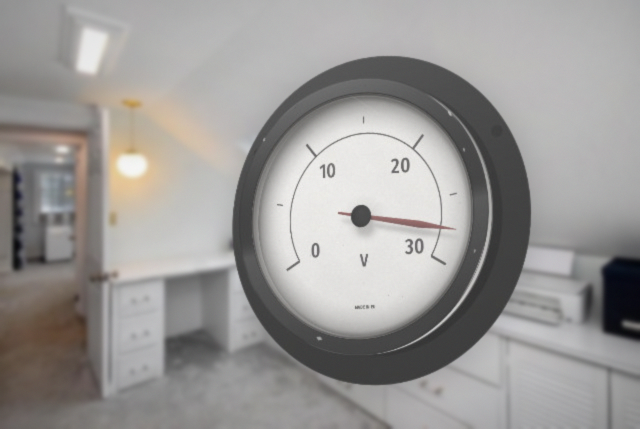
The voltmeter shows 27.5 V
